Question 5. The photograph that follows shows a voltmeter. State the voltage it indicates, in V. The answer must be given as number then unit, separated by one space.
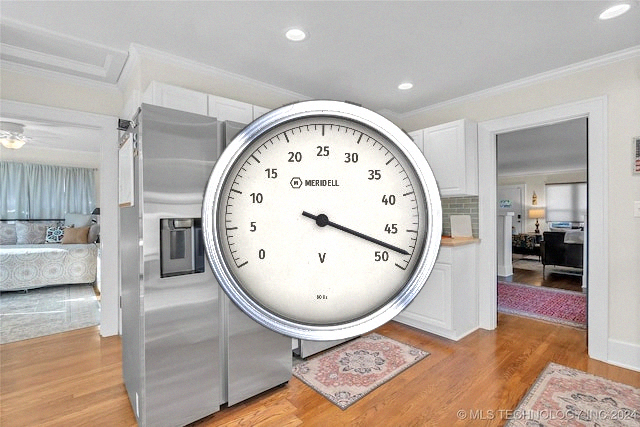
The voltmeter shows 48 V
